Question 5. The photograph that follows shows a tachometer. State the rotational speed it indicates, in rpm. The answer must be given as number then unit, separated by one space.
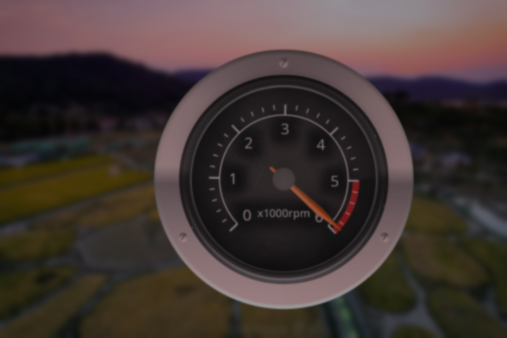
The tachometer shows 5900 rpm
